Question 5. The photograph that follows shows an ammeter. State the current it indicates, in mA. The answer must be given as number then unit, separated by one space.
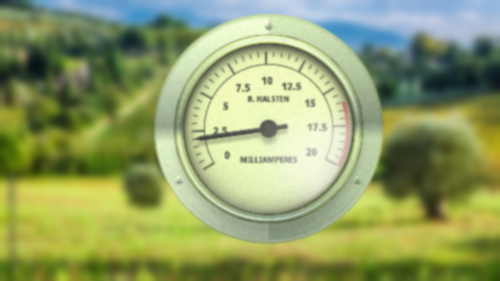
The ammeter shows 2 mA
